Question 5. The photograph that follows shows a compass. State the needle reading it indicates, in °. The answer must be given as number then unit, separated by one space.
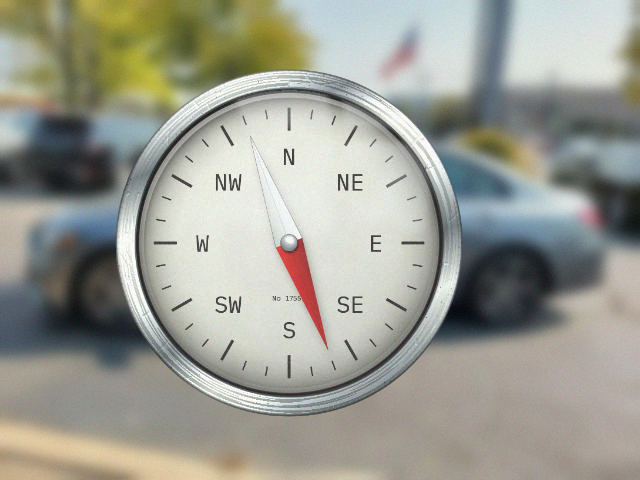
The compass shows 160 °
